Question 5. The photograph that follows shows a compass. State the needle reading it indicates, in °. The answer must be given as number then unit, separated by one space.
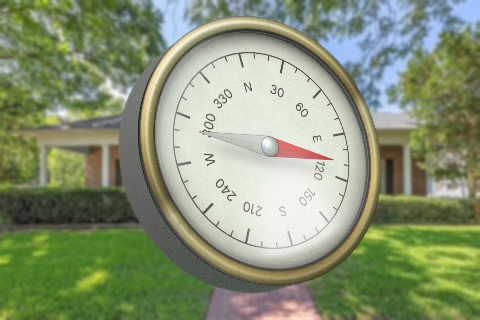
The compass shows 110 °
